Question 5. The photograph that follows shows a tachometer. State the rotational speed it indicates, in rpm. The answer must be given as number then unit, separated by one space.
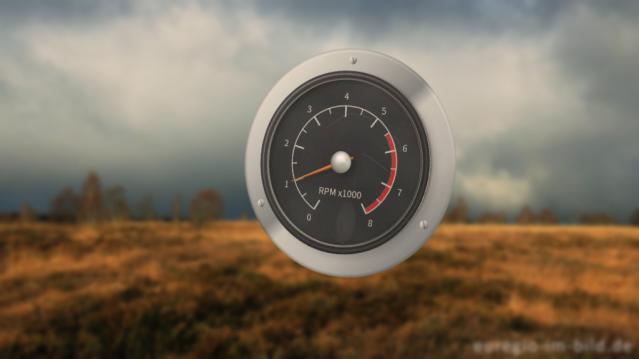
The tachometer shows 1000 rpm
